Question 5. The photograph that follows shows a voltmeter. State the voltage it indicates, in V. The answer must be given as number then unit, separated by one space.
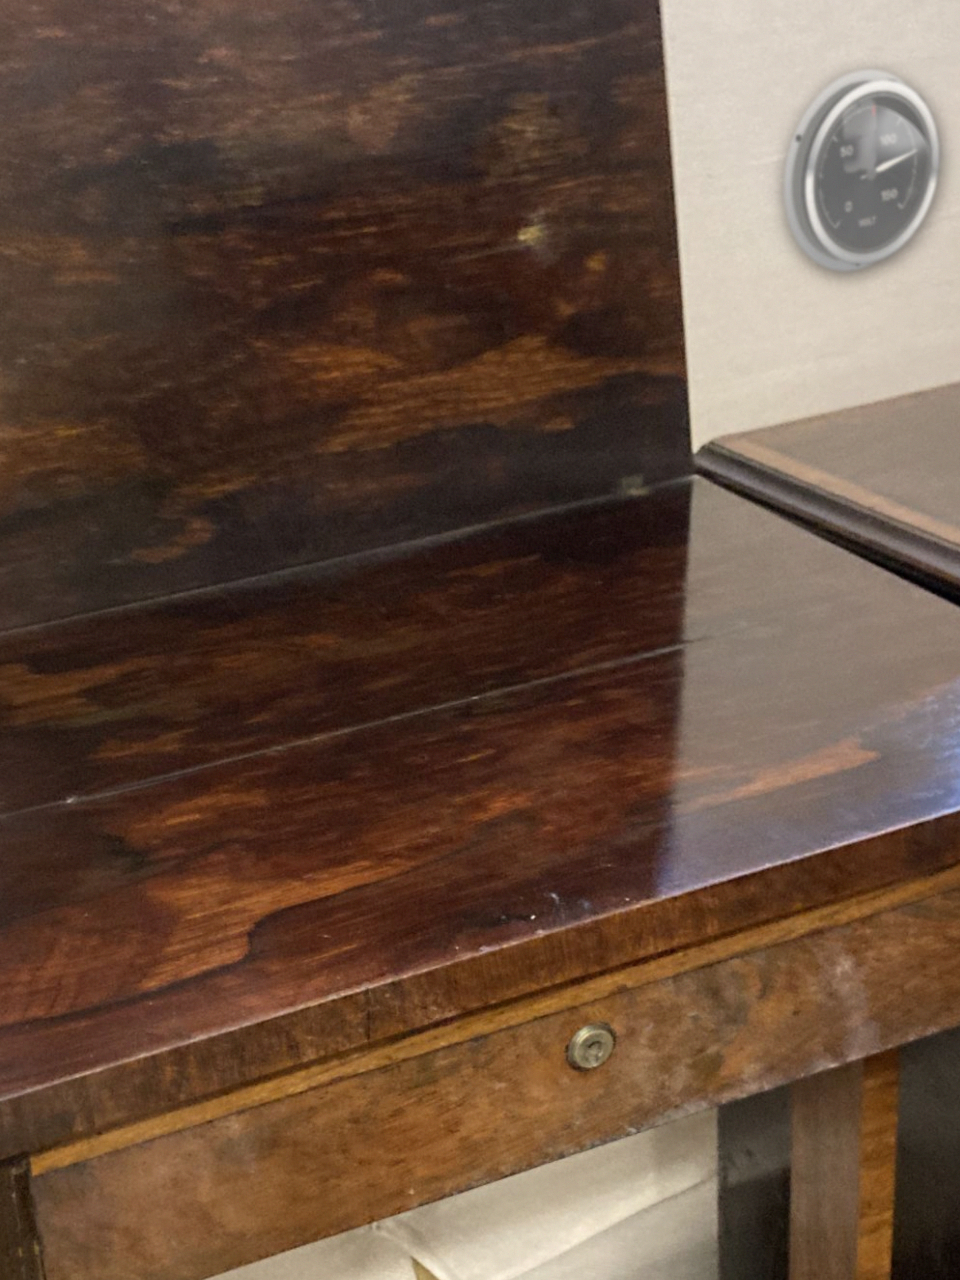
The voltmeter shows 120 V
